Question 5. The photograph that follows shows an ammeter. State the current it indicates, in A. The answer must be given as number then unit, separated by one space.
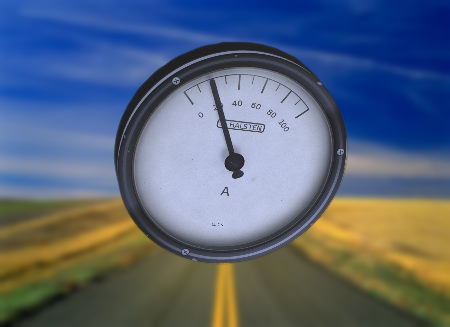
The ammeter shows 20 A
